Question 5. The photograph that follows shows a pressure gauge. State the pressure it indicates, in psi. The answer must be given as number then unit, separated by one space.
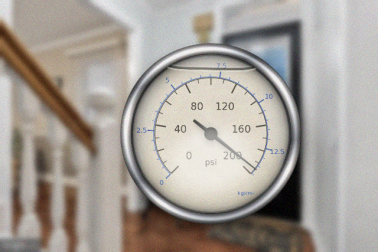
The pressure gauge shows 195 psi
